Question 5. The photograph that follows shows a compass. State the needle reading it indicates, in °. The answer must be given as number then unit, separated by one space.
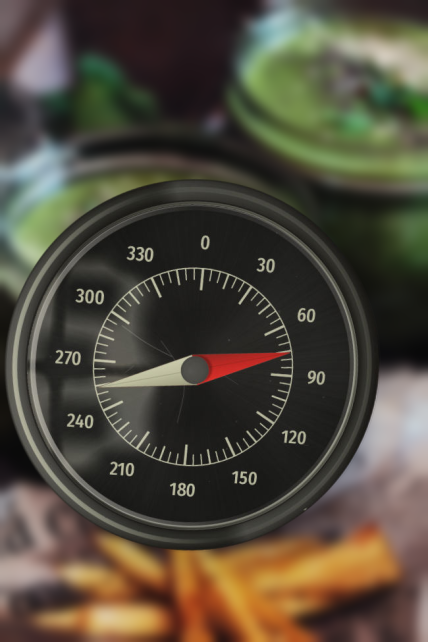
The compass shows 75 °
